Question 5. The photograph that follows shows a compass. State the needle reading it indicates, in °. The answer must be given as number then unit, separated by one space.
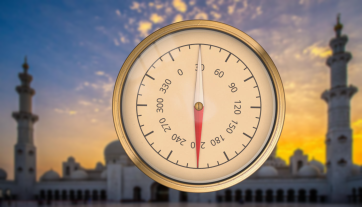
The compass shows 210 °
